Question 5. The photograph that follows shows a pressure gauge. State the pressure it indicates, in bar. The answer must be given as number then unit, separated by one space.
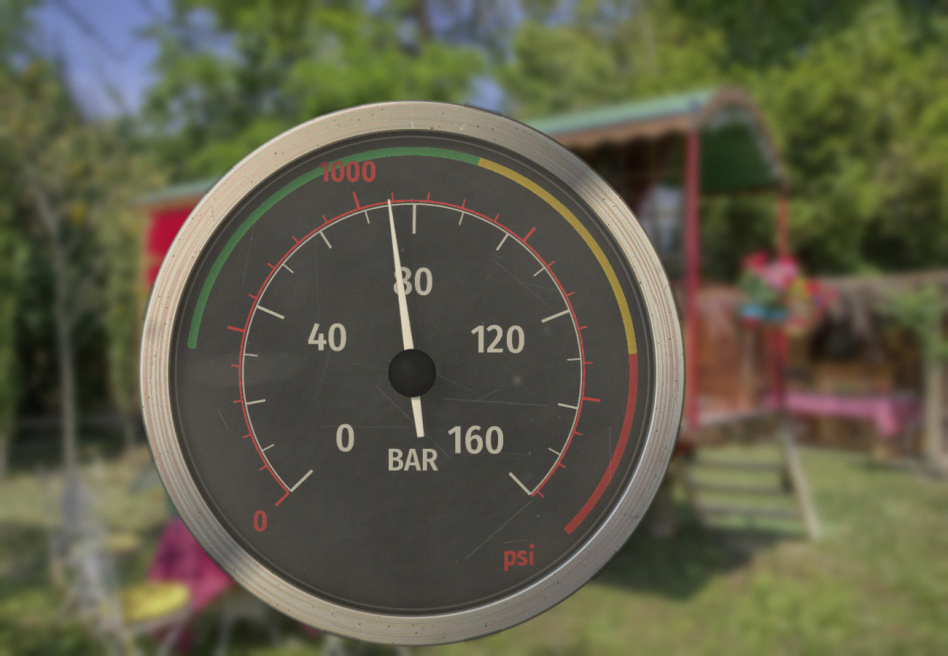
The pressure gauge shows 75 bar
